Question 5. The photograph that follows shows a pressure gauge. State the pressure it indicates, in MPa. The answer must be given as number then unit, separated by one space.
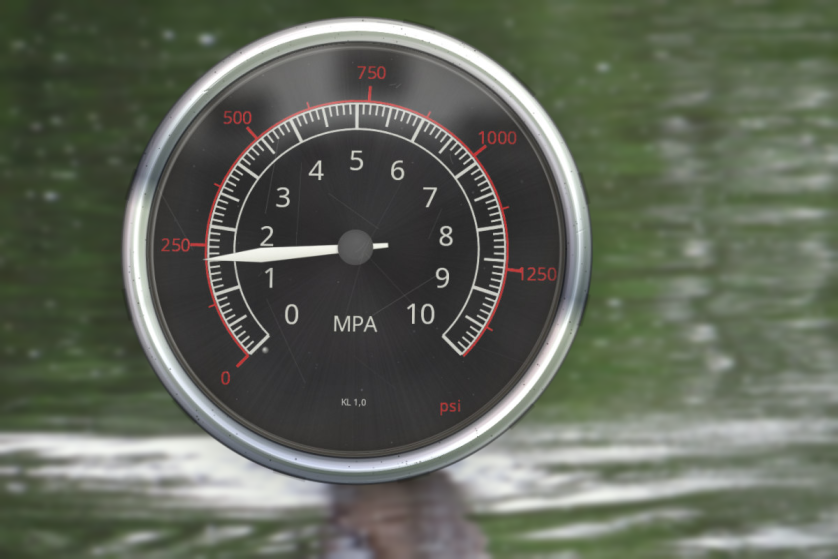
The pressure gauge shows 1.5 MPa
